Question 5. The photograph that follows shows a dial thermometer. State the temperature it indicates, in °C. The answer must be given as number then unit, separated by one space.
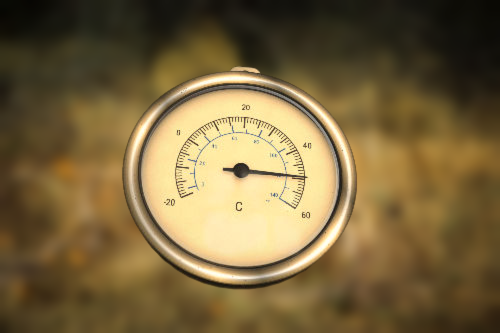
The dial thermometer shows 50 °C
